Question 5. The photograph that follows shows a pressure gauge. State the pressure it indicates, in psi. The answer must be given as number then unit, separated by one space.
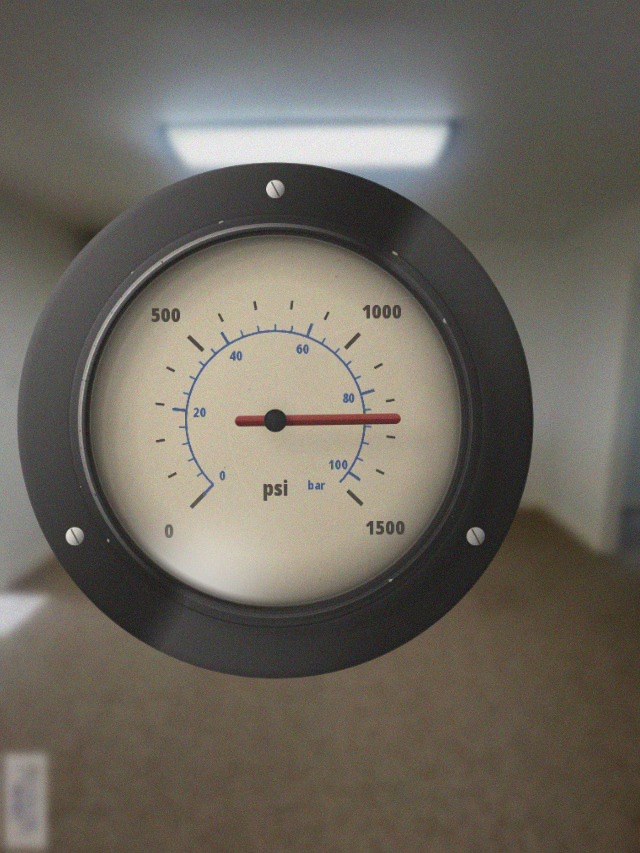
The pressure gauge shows 1250 psi
